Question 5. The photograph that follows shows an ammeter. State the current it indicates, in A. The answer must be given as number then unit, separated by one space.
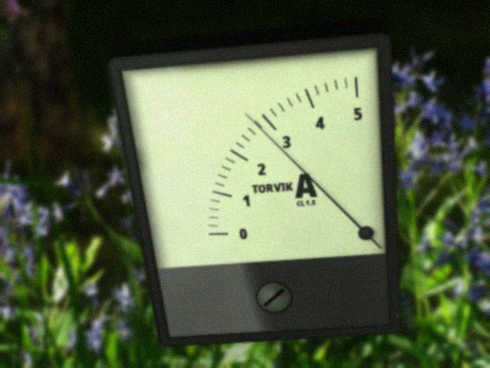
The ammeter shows 2.8 A
